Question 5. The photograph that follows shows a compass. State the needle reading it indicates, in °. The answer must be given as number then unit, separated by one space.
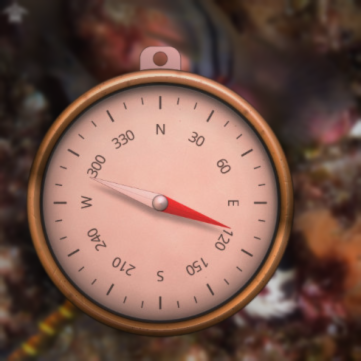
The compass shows 110 °
